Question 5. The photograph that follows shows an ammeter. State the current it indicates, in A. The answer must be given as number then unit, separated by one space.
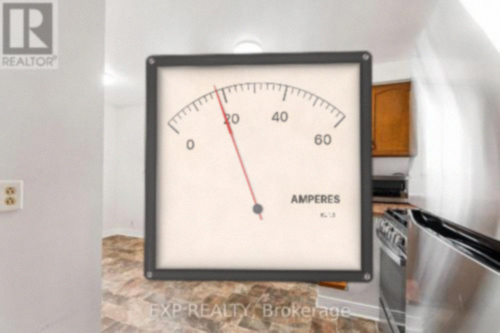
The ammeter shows 18 A
